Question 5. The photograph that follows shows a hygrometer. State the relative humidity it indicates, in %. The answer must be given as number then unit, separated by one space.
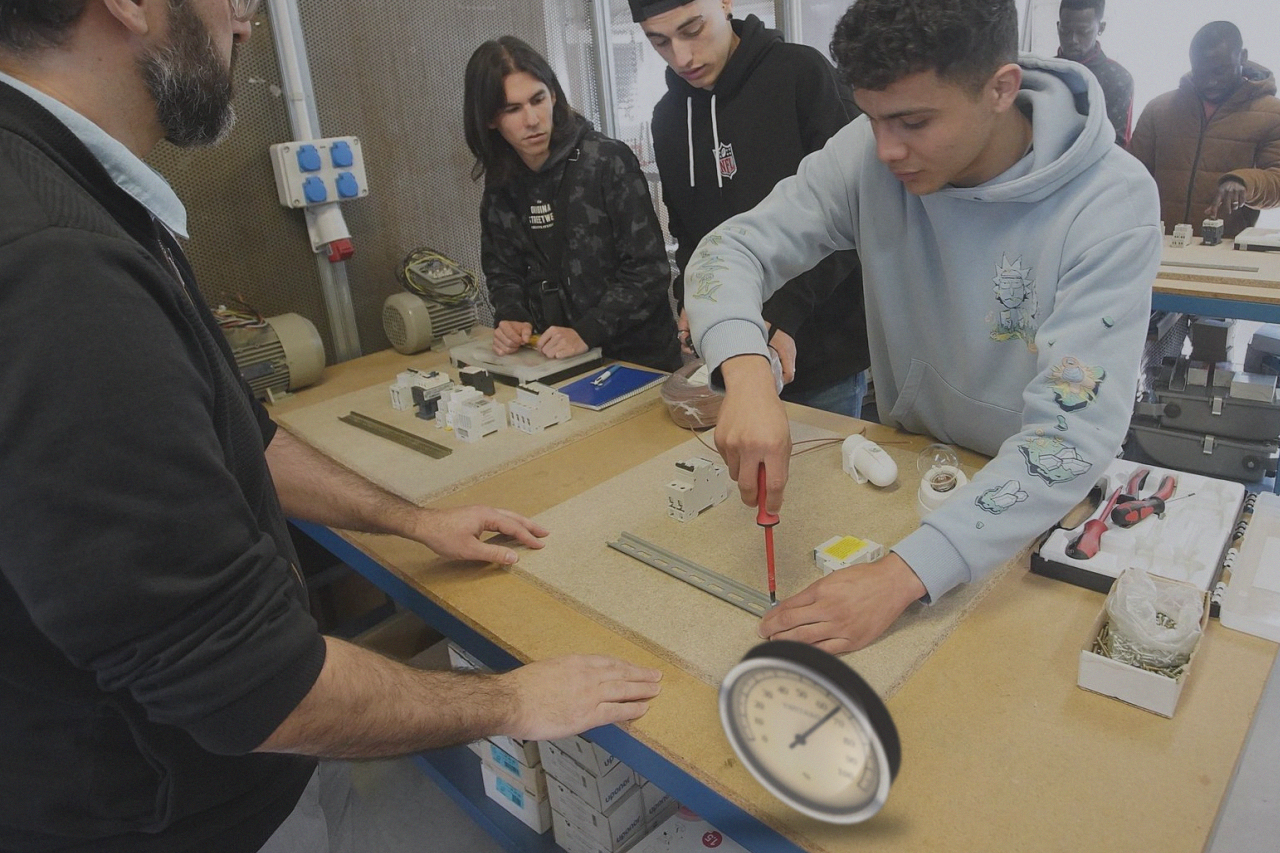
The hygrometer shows 65 %
